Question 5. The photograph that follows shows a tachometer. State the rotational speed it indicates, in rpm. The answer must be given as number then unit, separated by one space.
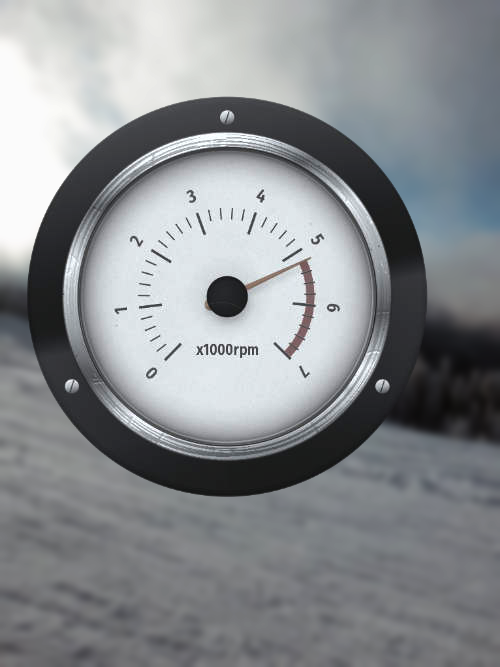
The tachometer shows 5200 rpm
